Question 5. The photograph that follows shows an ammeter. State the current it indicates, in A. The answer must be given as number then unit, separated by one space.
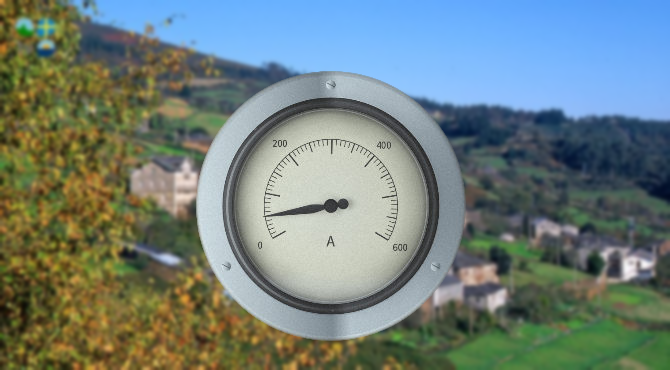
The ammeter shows 50 A
